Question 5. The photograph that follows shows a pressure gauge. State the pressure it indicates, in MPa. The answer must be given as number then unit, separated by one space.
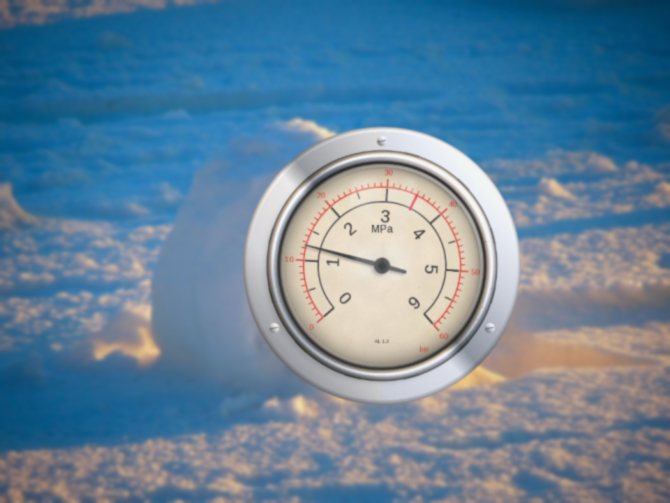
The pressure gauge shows 1.25 MPa
